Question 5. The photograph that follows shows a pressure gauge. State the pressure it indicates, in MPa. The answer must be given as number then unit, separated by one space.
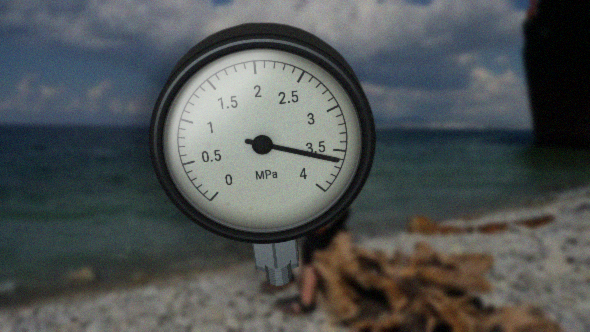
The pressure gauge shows 3.6 MPa
